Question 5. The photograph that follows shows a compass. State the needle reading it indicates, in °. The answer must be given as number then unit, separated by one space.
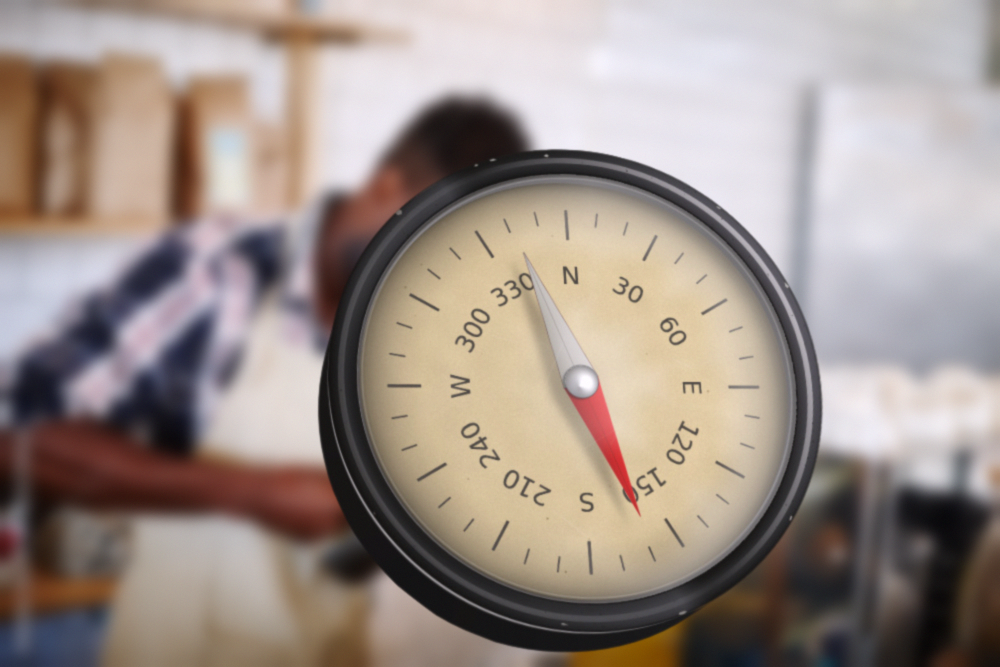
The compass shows 160 °
